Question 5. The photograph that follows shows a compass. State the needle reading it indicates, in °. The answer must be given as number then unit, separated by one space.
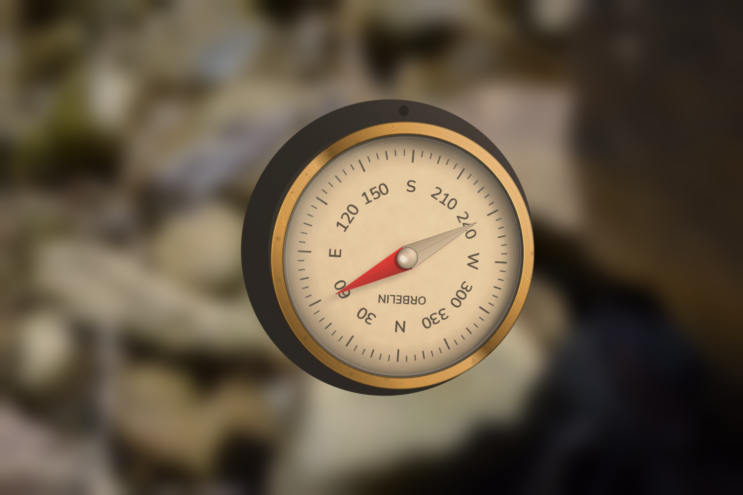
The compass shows 60 °
